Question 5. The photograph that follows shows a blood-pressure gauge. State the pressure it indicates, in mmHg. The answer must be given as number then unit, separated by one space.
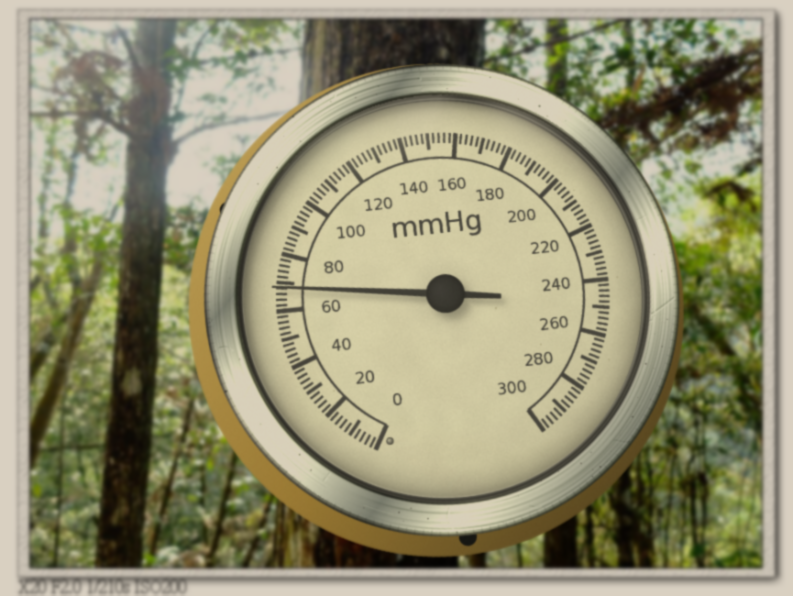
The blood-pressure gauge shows 68 mmHg
